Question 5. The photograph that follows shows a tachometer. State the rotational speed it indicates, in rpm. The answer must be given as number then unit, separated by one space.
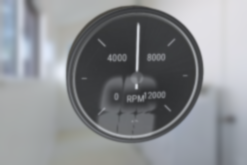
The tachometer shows 6000 rpm
